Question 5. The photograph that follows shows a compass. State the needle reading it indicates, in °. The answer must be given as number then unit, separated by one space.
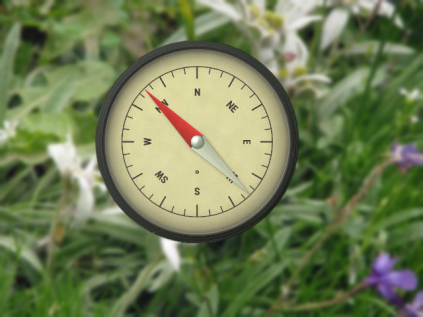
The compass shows 315 °
